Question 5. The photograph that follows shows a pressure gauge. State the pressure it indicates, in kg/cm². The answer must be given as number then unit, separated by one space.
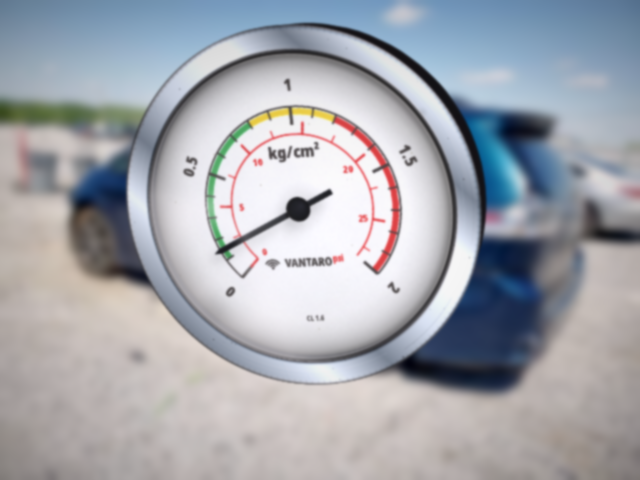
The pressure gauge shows 0.15 kg/cm²
